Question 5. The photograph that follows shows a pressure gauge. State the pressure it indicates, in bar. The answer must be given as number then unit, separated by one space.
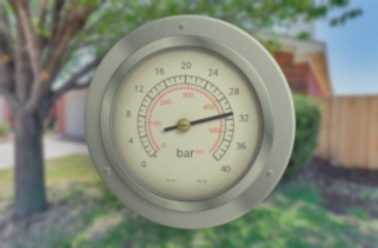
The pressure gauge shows 31 bar
